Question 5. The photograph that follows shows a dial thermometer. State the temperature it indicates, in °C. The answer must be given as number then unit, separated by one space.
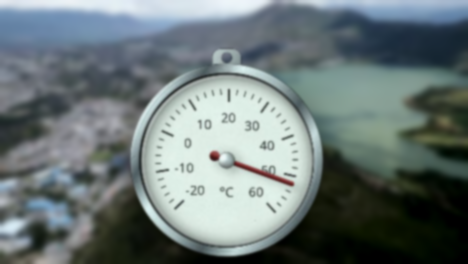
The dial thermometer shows 52 °C
